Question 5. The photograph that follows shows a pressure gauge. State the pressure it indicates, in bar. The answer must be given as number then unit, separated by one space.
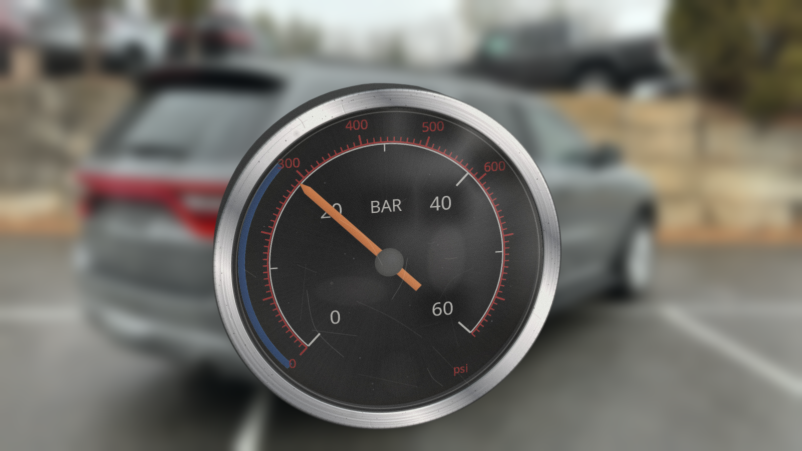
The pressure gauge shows 20 bar
